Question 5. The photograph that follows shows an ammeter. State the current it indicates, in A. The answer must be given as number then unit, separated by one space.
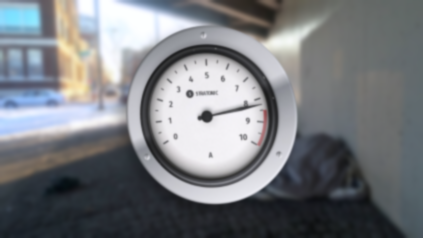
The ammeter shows 8.25 A
